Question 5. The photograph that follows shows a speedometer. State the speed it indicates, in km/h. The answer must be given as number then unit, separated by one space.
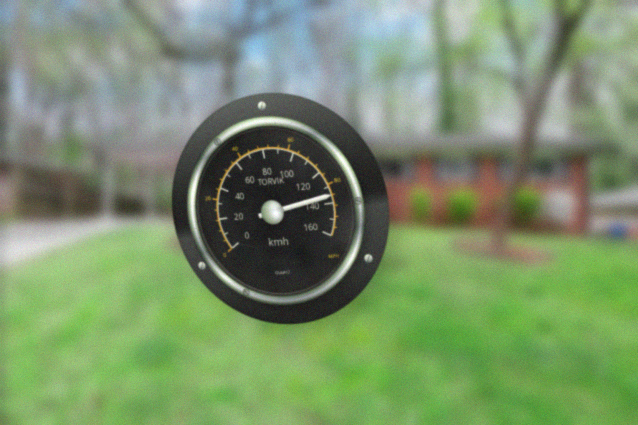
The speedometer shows 135 km/h
